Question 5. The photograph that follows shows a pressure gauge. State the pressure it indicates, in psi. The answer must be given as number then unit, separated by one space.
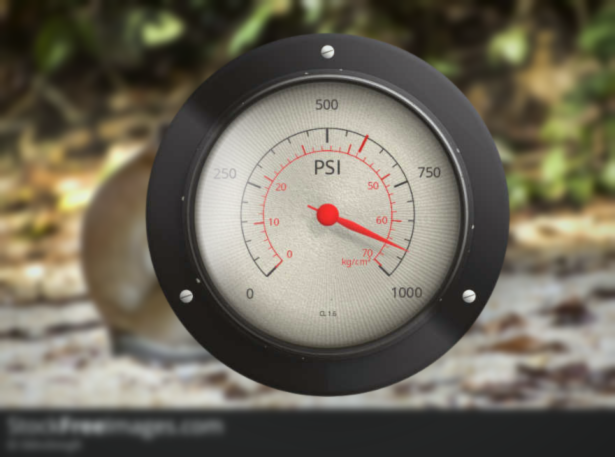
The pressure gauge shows 925 psi
